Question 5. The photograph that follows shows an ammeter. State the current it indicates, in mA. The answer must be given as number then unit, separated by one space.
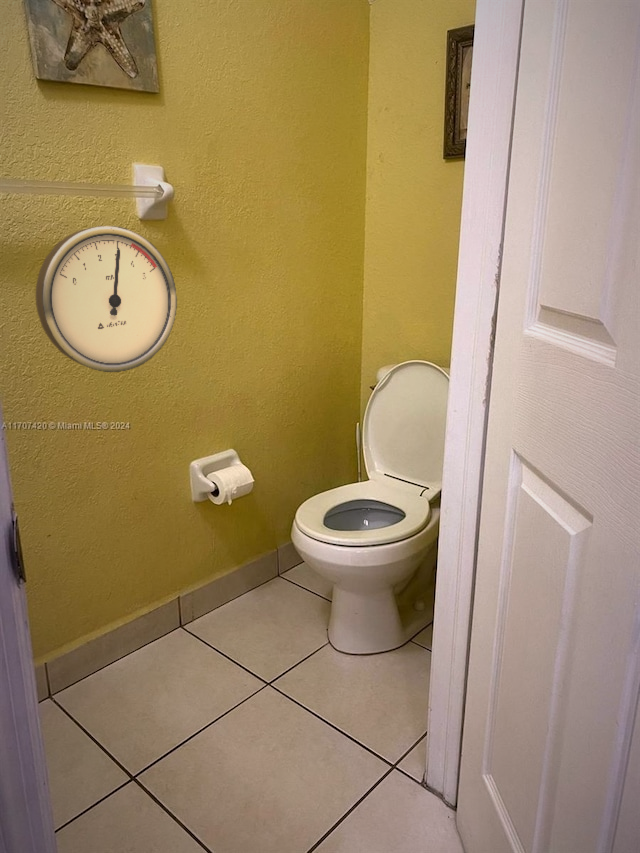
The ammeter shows 3 mA
